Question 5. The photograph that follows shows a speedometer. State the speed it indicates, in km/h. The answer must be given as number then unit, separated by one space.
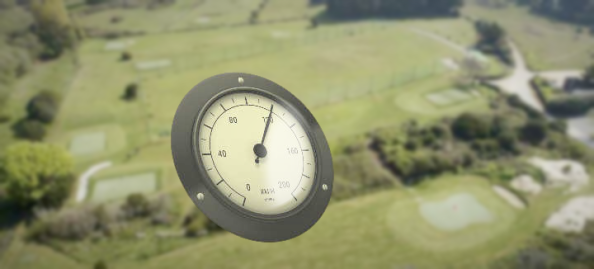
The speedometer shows 120 km/h
